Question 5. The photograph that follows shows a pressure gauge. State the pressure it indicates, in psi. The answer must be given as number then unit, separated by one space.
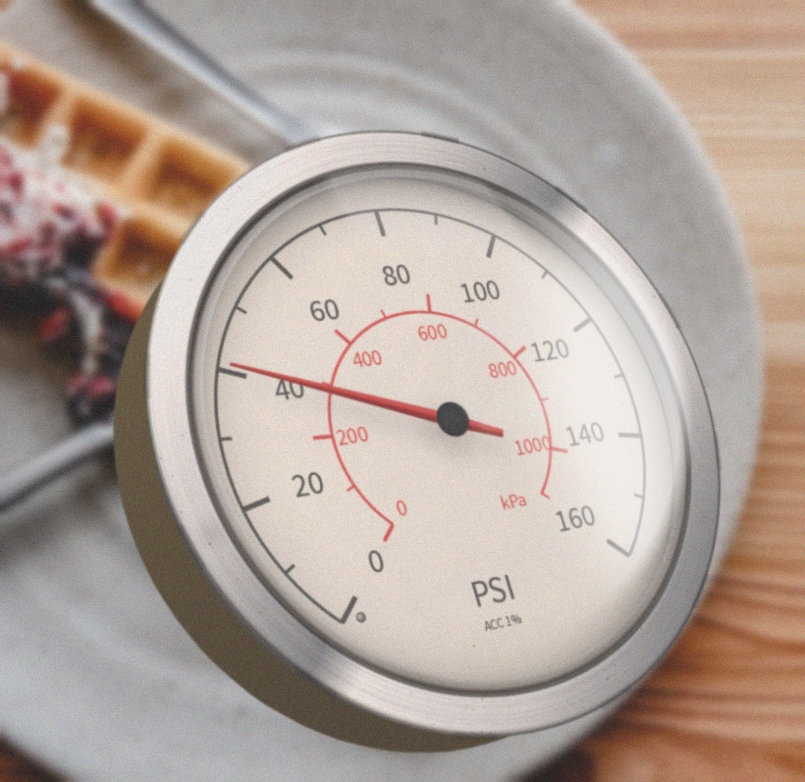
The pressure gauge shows 40 psi
